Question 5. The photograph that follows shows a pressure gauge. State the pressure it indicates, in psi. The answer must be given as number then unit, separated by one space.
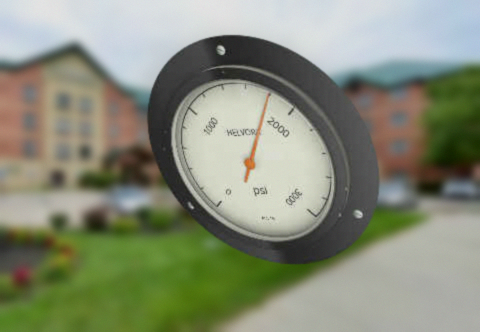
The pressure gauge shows 1800 psi
